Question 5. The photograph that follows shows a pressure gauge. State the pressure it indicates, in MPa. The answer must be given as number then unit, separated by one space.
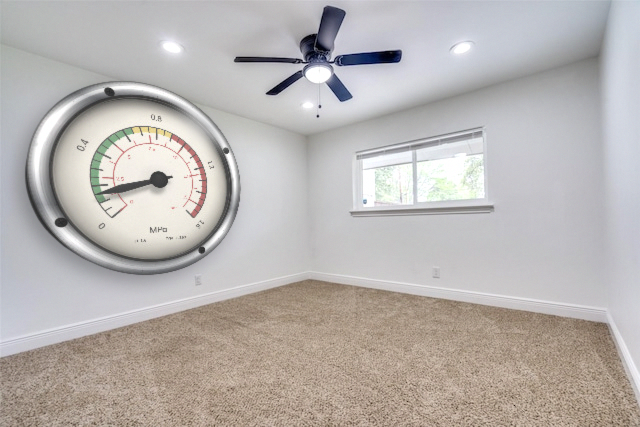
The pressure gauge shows 0.15 MPa
